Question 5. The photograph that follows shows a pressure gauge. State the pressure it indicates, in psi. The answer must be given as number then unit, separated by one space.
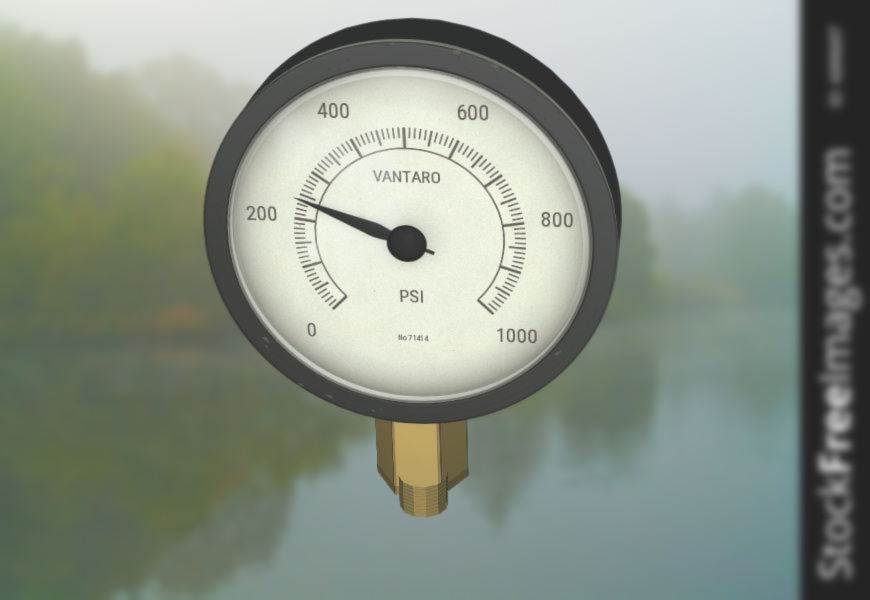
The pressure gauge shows 250 psi
